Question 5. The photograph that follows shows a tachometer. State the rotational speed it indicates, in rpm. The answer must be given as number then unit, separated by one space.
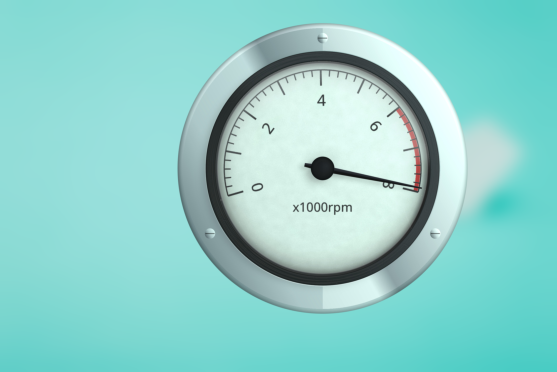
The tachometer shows 7900 rpm
